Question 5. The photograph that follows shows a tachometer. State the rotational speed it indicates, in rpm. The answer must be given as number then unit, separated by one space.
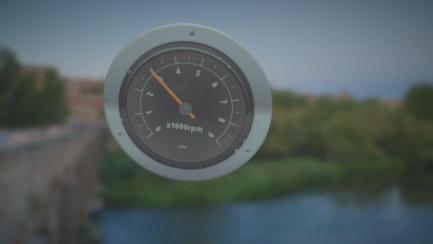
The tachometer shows 3000 rpm
